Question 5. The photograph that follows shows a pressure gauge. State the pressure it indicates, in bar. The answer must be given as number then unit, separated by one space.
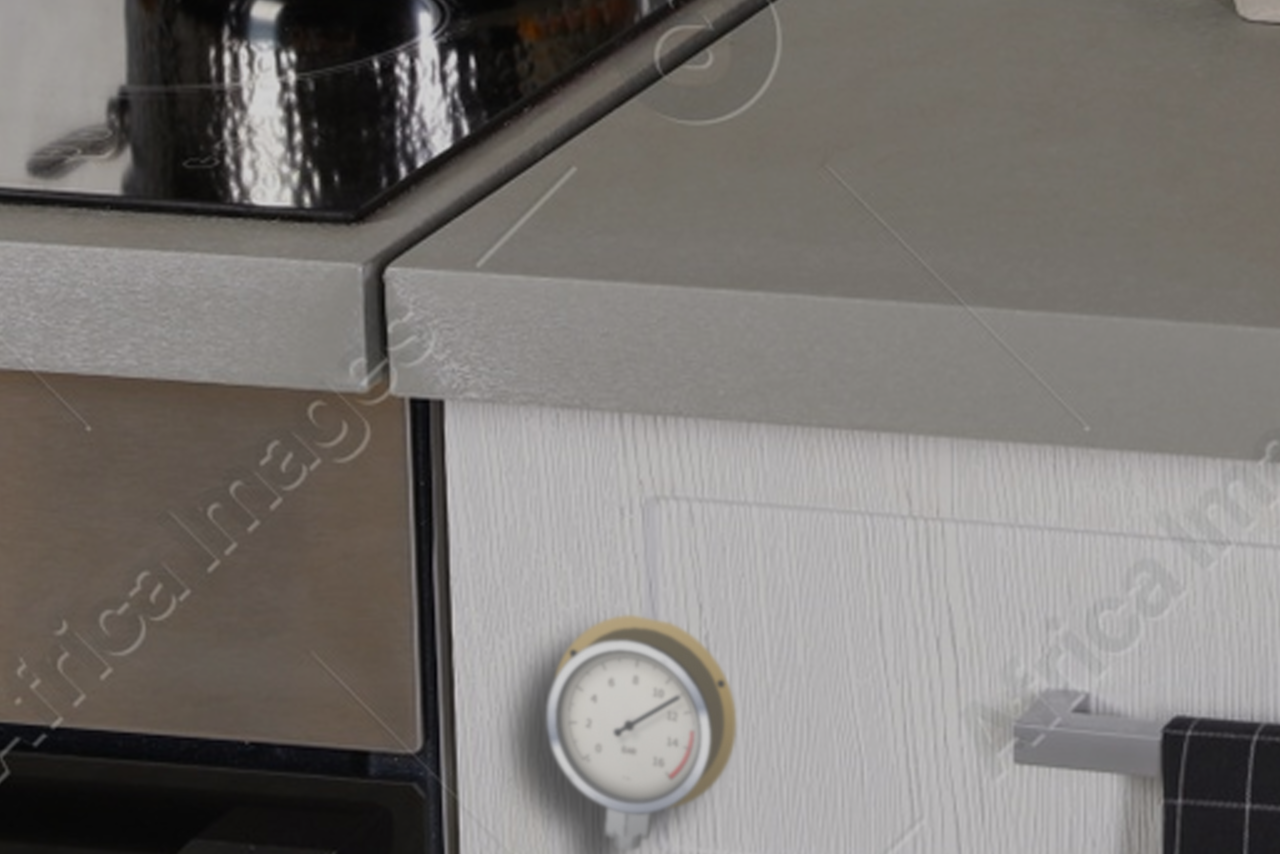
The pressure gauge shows 11 bar
